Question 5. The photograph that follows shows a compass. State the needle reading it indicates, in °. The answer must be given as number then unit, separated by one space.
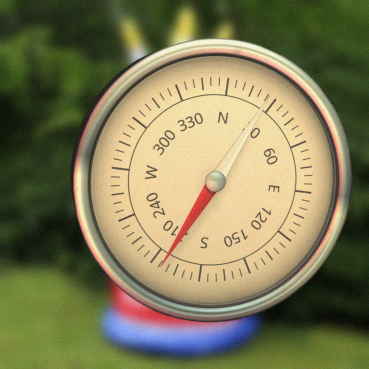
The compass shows 205 °
